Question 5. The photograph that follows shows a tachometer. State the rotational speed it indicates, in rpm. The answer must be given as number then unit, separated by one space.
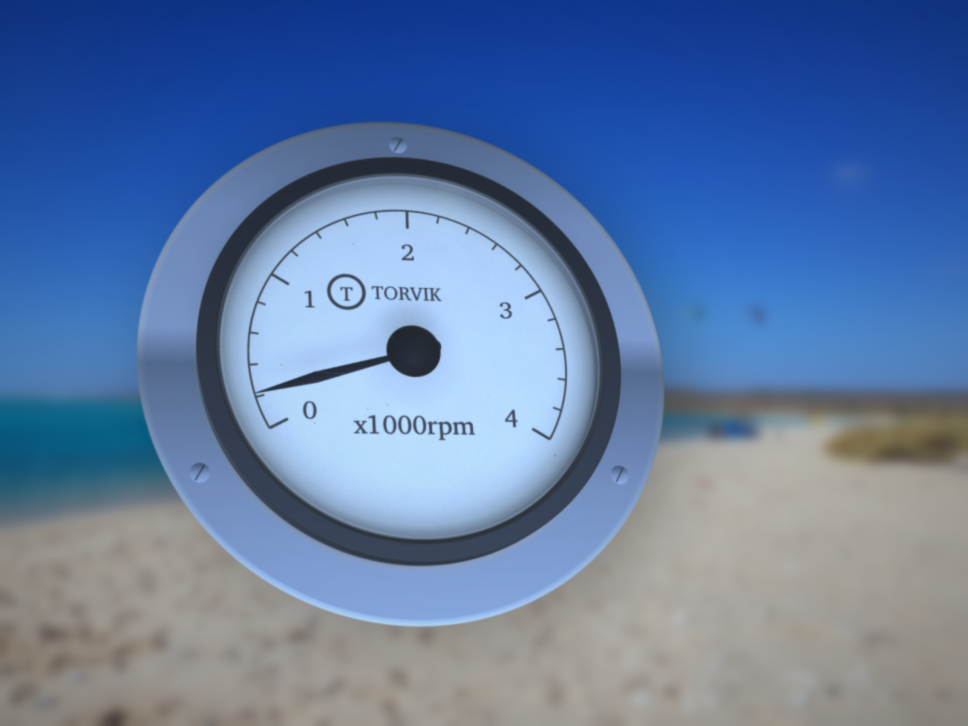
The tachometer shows 200 rpm
